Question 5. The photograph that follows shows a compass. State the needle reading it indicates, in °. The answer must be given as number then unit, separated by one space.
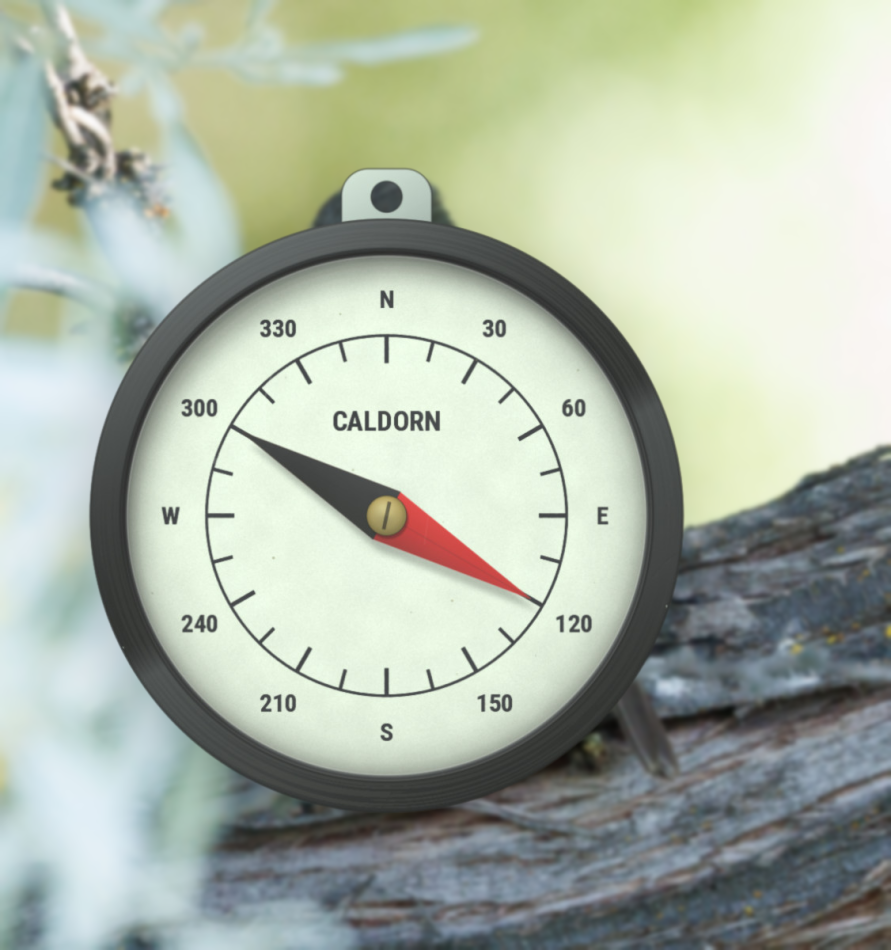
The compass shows 120 °
